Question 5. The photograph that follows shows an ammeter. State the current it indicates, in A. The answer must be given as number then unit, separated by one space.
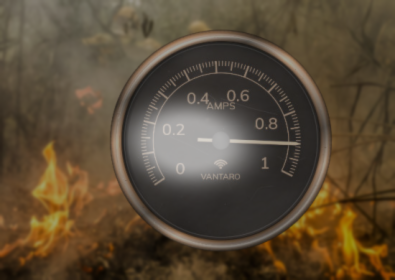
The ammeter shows 0.9 A
